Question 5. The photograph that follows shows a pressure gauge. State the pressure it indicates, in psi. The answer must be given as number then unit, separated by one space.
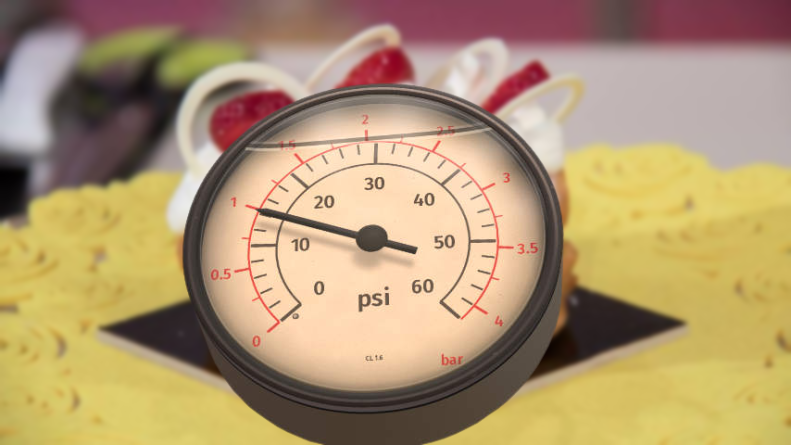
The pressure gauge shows 14 psi
